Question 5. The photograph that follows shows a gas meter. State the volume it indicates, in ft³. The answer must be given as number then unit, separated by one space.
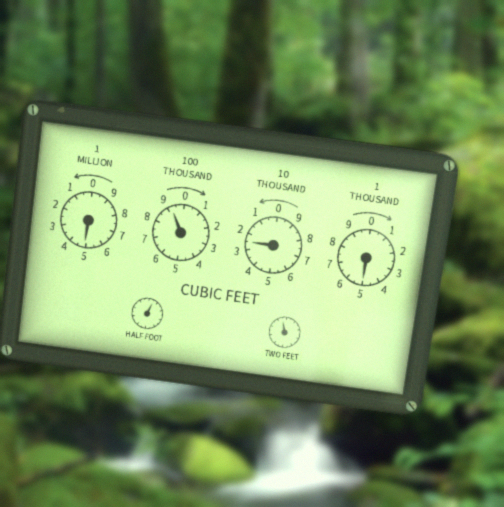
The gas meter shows 492500 ft³
